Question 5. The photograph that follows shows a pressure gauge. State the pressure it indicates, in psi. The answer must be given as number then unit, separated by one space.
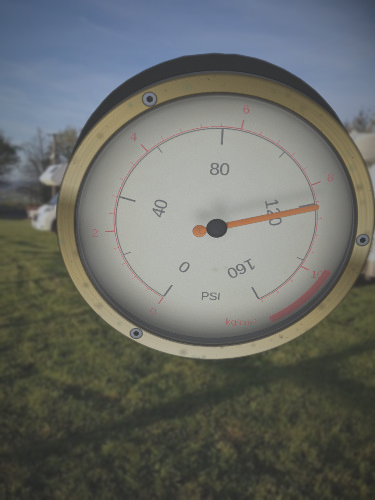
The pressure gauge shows 120 psi
